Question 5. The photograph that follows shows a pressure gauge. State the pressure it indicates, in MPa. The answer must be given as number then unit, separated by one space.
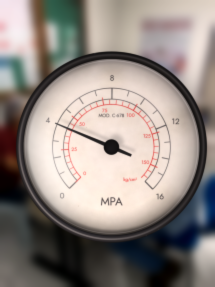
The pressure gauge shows 4 MPa
